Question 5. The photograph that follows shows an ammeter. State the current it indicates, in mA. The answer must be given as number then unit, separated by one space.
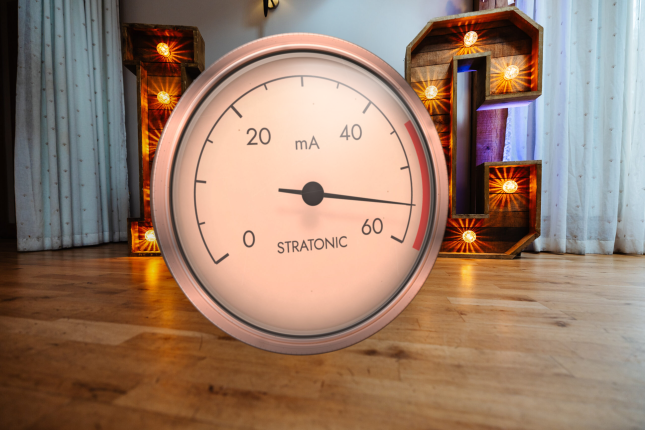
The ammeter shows 55 mA
